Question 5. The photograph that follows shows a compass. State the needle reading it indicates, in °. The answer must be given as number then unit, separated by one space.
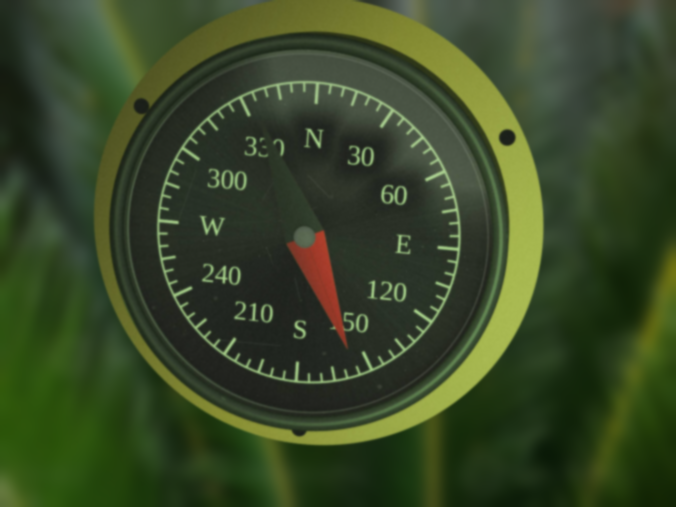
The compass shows 155 °
